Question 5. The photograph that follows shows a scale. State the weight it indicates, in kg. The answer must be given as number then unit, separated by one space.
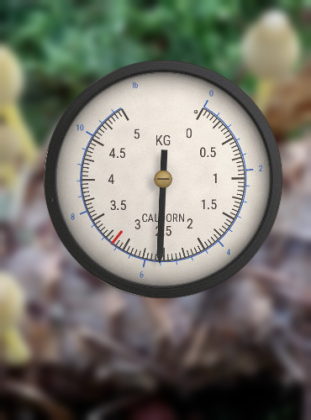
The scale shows 2.55 kg
